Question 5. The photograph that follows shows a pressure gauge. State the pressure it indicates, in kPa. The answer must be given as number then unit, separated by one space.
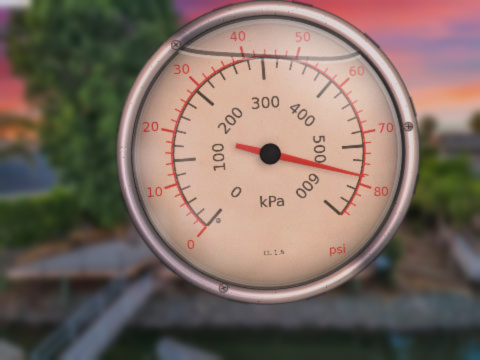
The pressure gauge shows 540 kPa
